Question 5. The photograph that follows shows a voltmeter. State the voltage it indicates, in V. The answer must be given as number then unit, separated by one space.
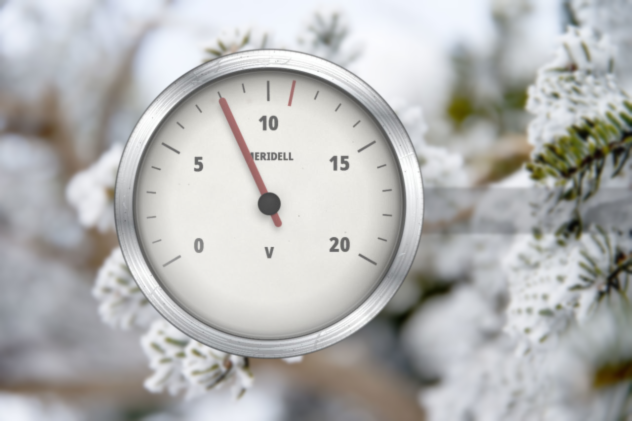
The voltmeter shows 8 V
